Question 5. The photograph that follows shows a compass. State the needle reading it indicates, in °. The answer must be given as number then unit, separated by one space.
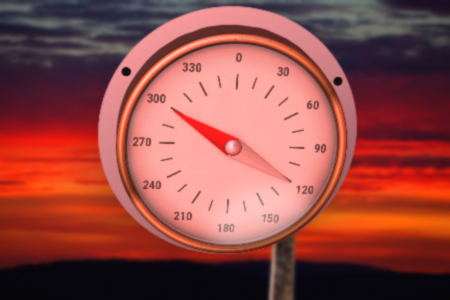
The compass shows 300 °
